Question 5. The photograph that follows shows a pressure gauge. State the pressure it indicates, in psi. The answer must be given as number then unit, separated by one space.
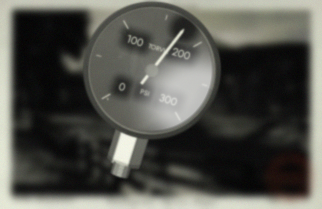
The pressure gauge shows 175 psi
